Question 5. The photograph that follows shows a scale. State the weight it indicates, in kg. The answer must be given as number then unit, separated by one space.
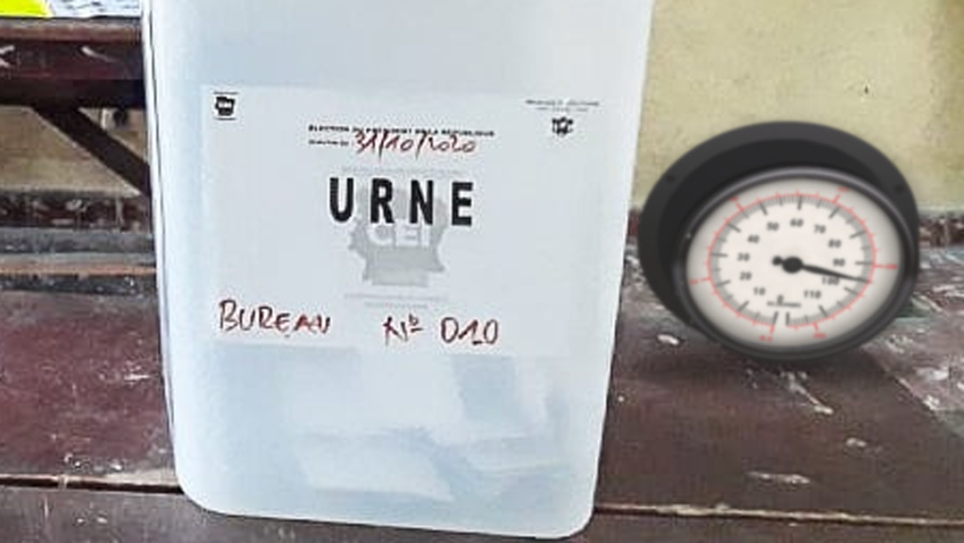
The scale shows 95 kg
